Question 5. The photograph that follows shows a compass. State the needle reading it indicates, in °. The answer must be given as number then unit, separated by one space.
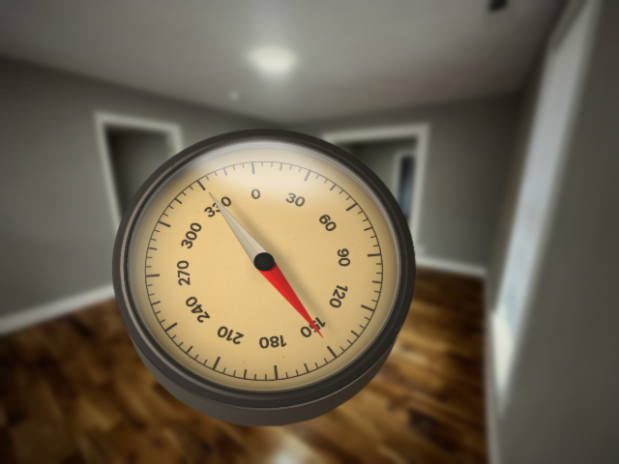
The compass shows 150 °
